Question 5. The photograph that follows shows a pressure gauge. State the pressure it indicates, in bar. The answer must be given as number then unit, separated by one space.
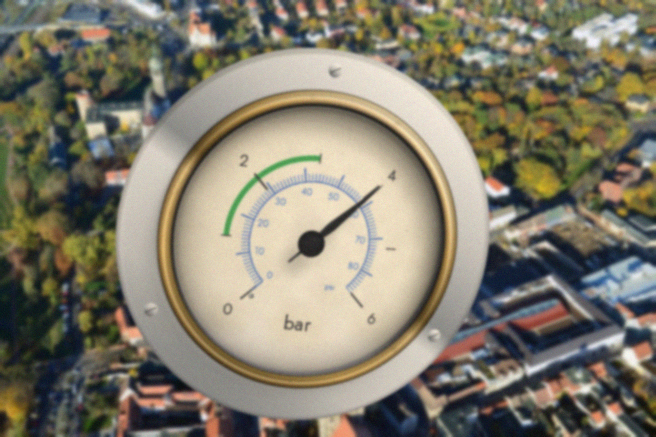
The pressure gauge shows 4 bar
